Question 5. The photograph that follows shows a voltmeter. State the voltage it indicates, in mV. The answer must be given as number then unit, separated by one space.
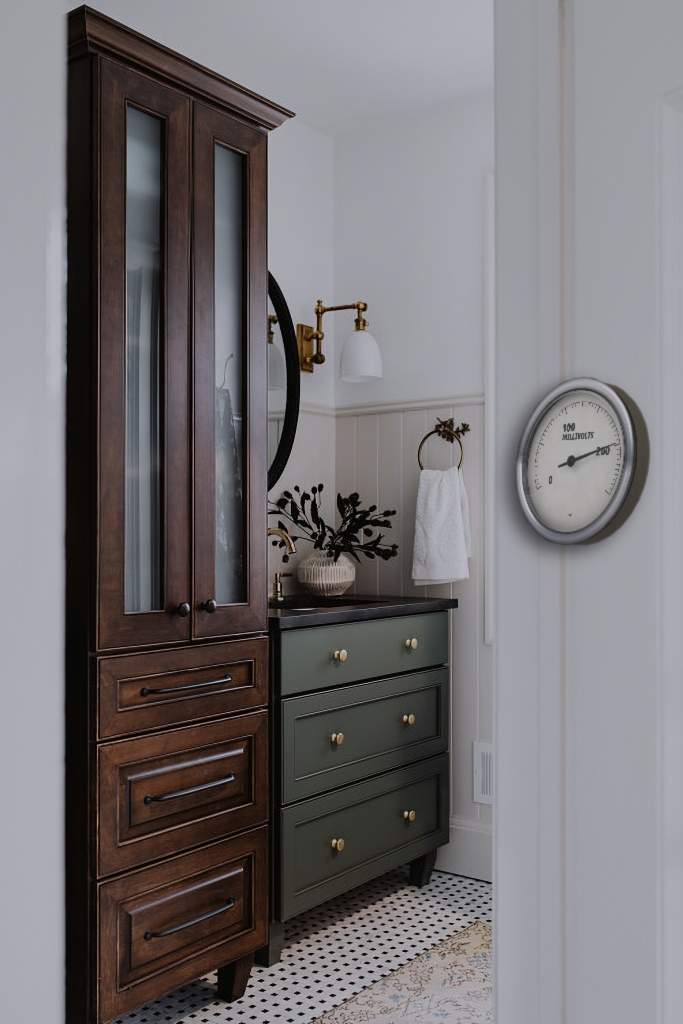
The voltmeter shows 200 mV
